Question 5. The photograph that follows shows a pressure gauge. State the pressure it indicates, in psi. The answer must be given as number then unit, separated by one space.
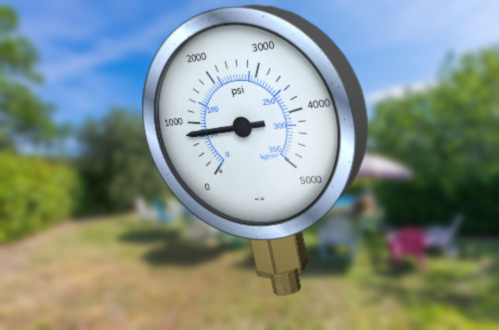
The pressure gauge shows 800 psi
